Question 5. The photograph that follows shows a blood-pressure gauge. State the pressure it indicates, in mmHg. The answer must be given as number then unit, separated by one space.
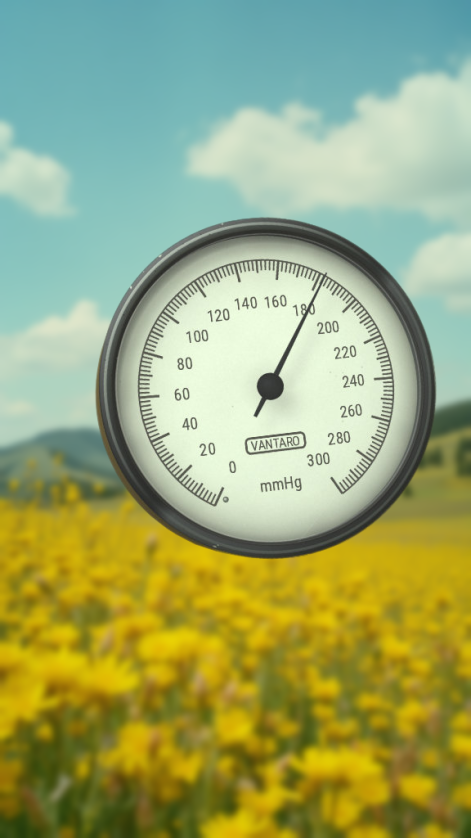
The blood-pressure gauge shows 182 mmHg
